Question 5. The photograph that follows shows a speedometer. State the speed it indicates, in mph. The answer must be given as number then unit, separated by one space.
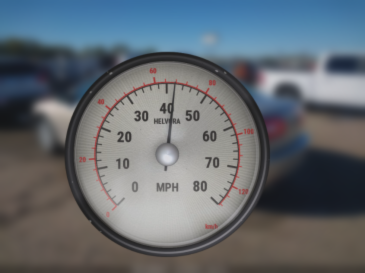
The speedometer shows 42 mph
